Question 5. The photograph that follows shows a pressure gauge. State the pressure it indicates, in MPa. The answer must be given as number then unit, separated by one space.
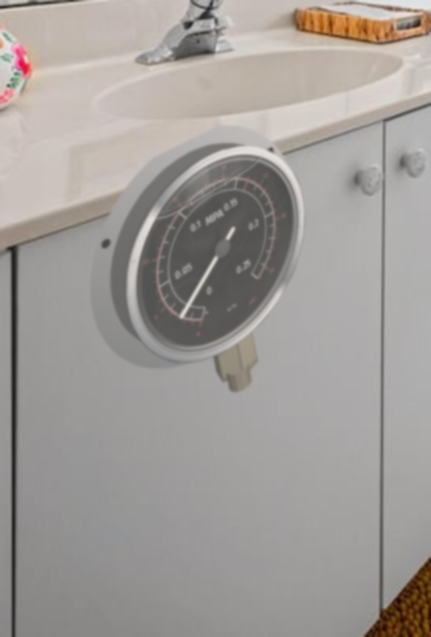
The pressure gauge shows 0.02 MPa
